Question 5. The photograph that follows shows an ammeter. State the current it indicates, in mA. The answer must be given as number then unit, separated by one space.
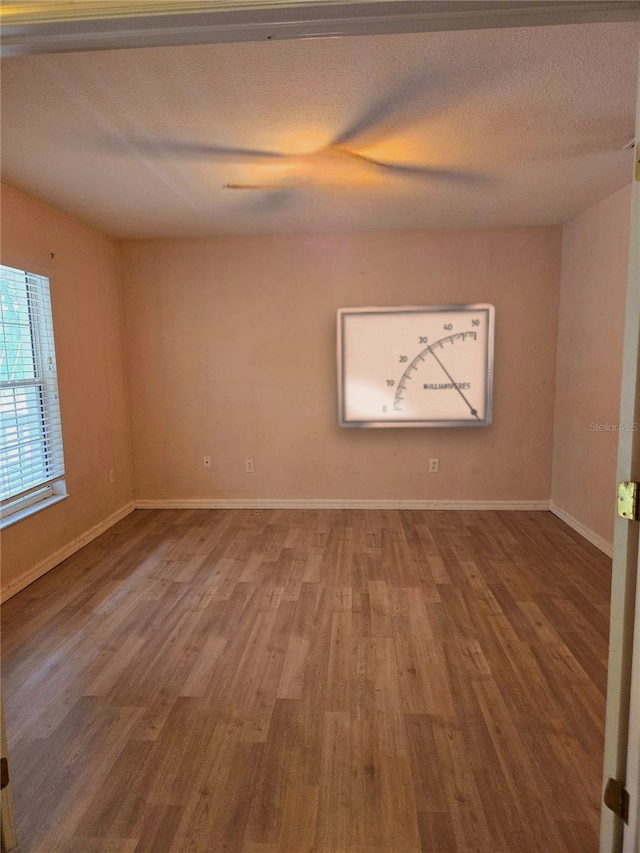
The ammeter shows 30 mA
